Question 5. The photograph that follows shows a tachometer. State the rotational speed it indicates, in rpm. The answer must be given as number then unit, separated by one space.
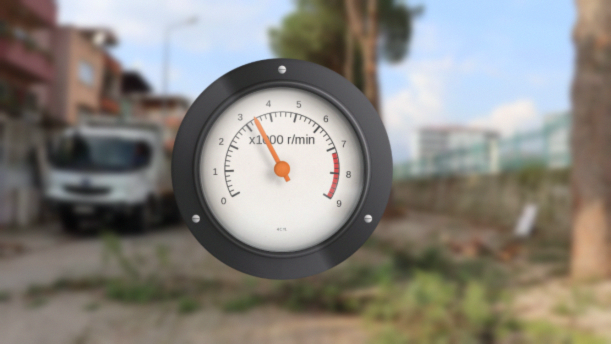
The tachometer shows 3400 rpm
